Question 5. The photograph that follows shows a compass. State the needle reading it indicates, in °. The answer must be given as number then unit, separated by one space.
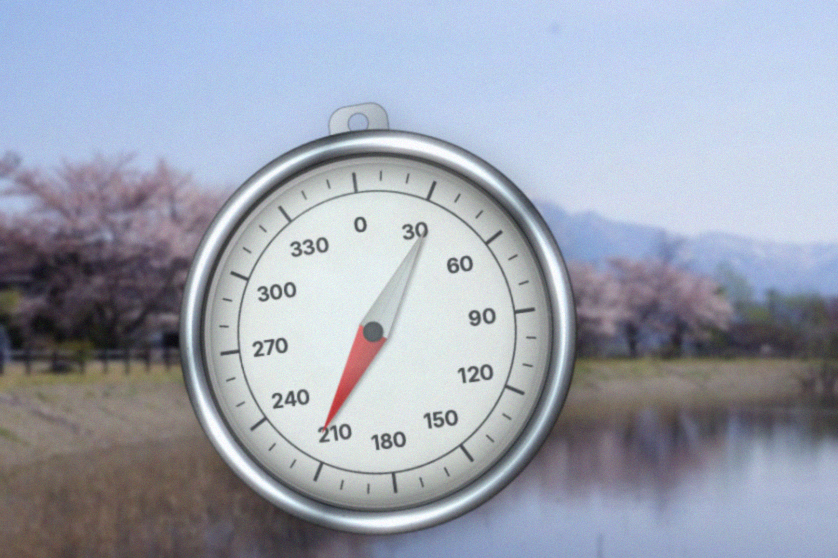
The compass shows 215 °
